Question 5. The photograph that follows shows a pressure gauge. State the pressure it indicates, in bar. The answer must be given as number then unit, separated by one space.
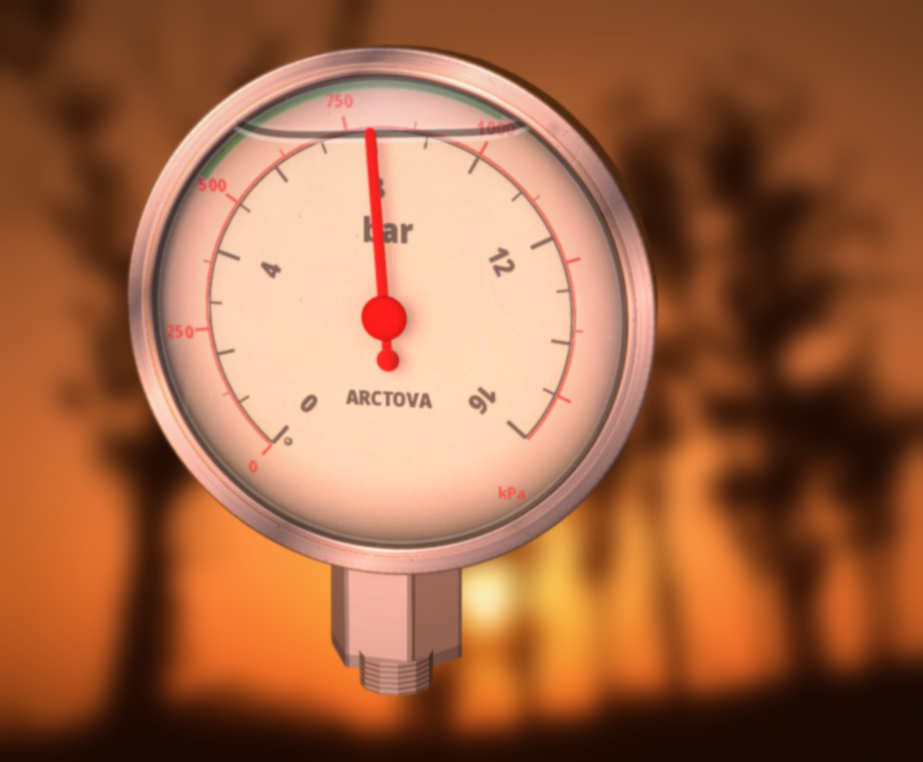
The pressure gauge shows 8 bar
